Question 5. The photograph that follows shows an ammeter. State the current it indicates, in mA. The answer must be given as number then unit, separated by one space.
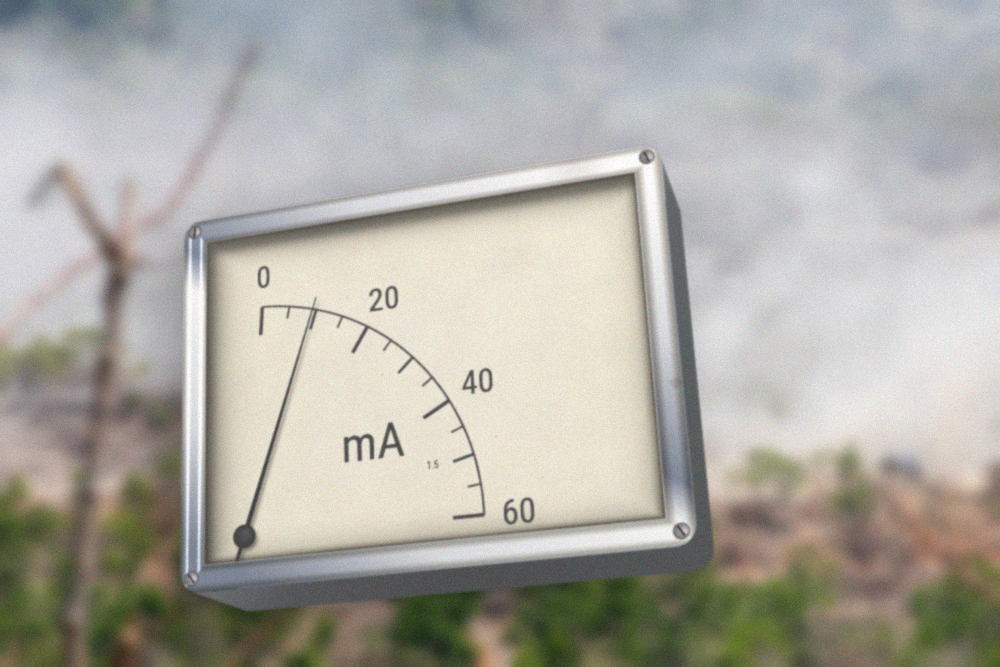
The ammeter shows 10 mA
